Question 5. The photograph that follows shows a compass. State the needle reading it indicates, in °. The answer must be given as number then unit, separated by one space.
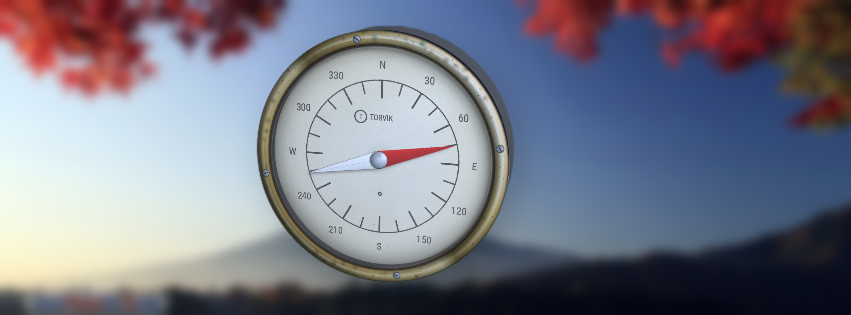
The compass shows 75 °
